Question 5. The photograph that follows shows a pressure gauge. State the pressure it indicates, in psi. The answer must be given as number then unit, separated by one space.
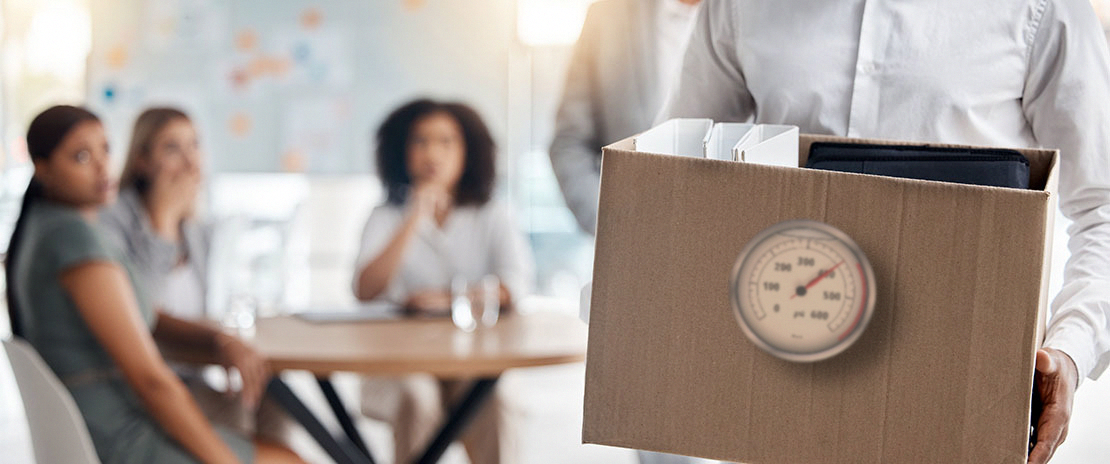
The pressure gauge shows 400 psi
